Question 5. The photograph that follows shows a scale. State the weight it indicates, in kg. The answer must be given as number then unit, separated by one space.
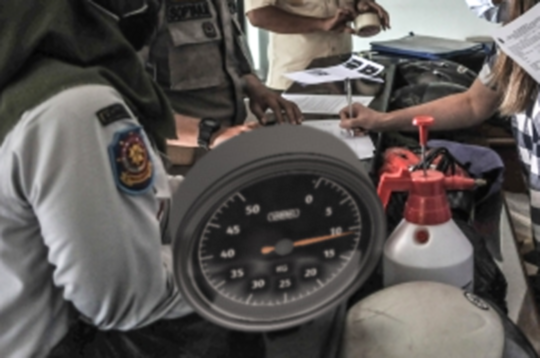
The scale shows 10 kg
